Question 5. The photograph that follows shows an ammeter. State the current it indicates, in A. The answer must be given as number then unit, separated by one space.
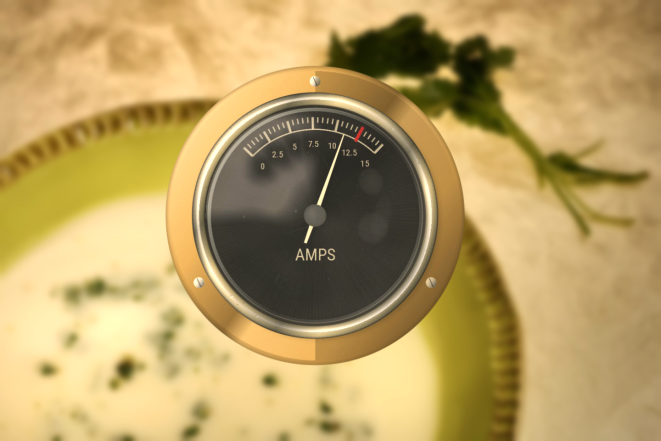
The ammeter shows 11 A
